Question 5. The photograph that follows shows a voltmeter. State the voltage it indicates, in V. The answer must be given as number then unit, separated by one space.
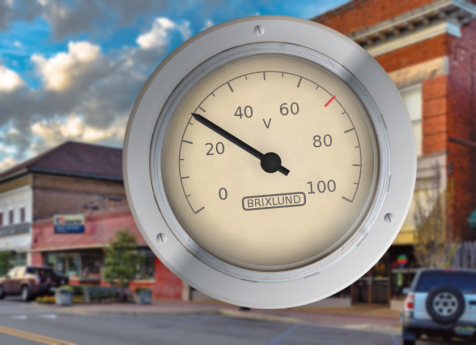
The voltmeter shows 27.5 V
